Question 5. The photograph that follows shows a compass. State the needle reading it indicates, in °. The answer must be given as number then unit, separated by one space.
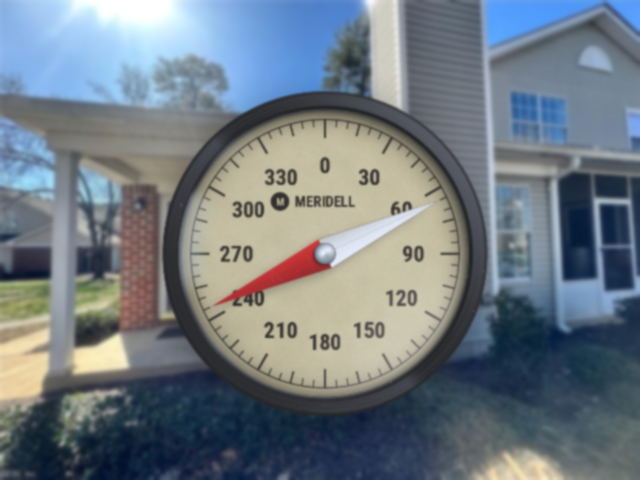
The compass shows 245 °
